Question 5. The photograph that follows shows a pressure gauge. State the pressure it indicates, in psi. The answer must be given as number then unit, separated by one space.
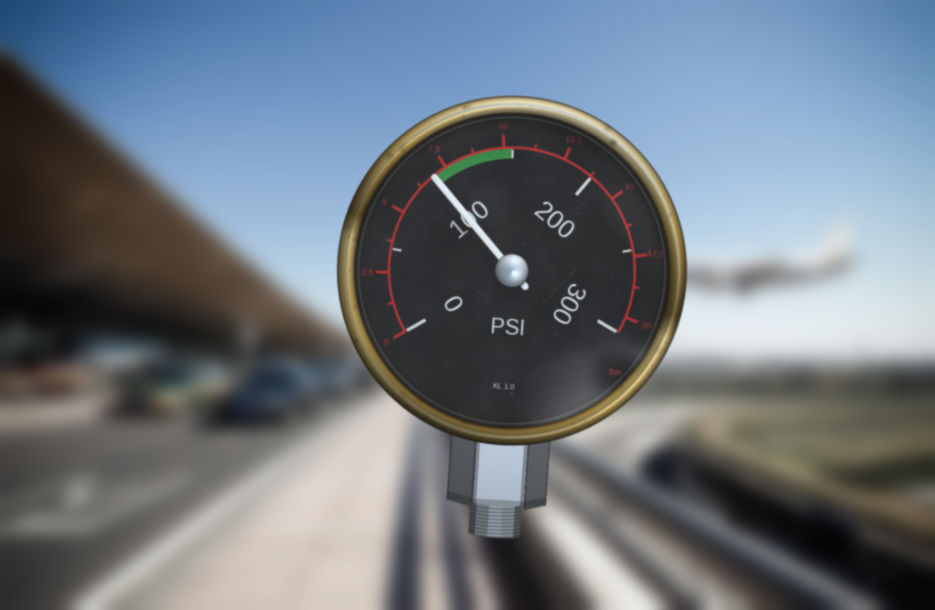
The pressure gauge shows 100 psi
